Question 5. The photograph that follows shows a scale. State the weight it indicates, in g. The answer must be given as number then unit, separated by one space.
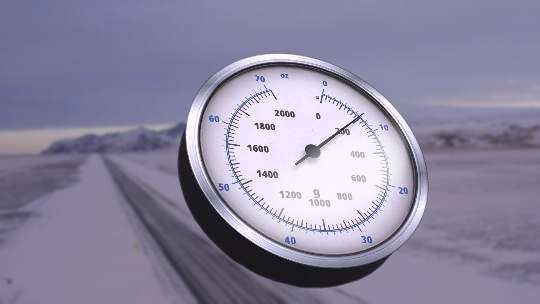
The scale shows 200 g
